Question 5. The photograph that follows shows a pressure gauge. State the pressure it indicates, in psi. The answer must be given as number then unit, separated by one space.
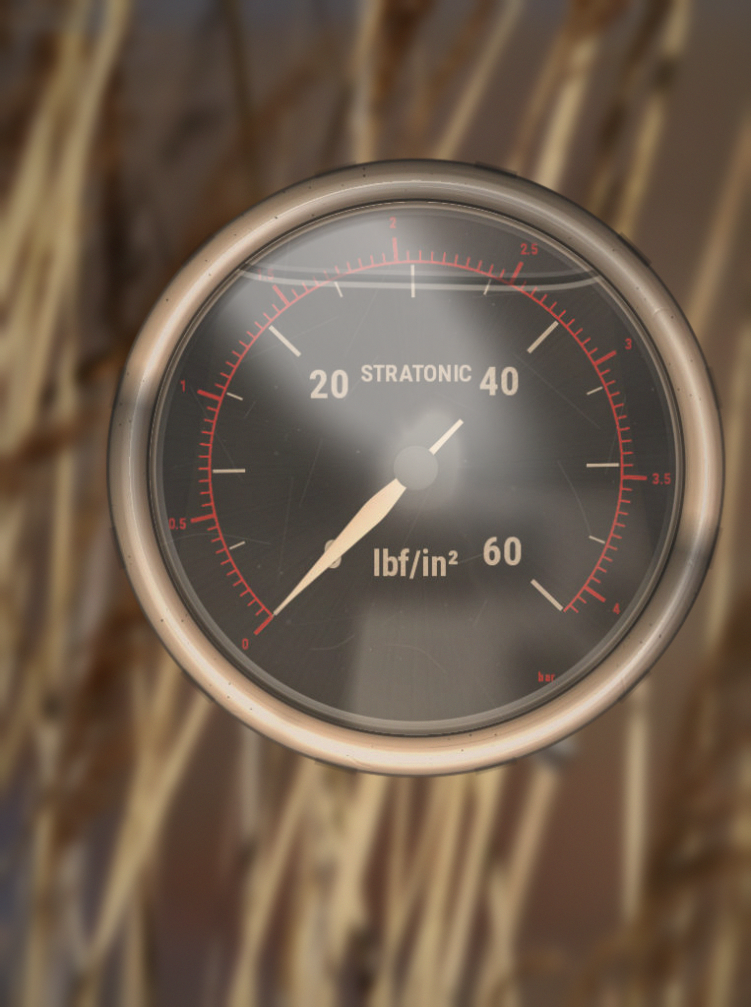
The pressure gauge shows 0 psi
